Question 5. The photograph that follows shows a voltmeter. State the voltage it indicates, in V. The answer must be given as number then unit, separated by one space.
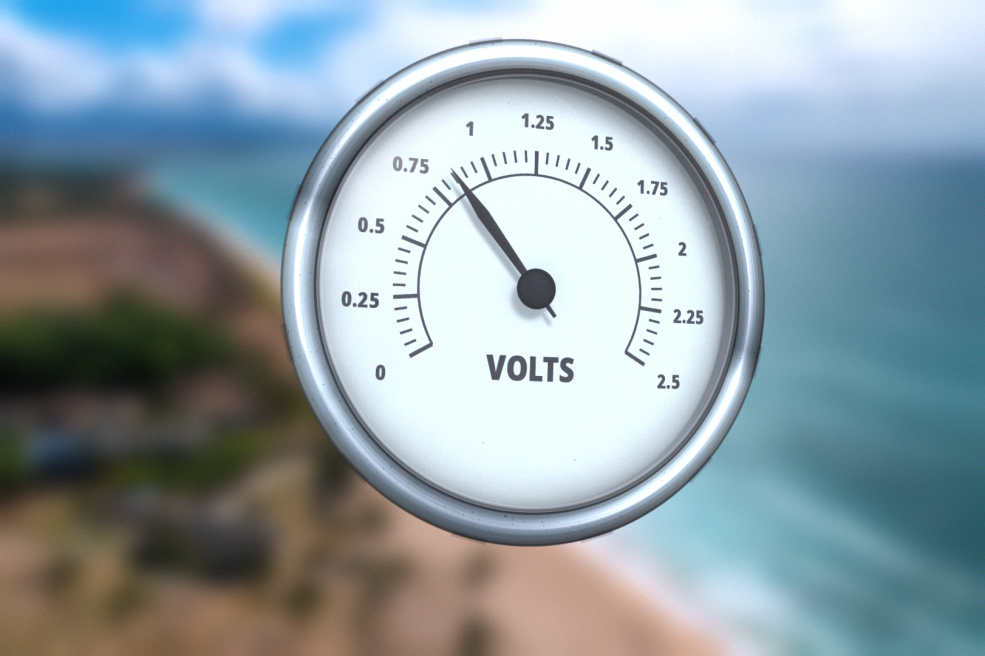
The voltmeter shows 0.85 V
